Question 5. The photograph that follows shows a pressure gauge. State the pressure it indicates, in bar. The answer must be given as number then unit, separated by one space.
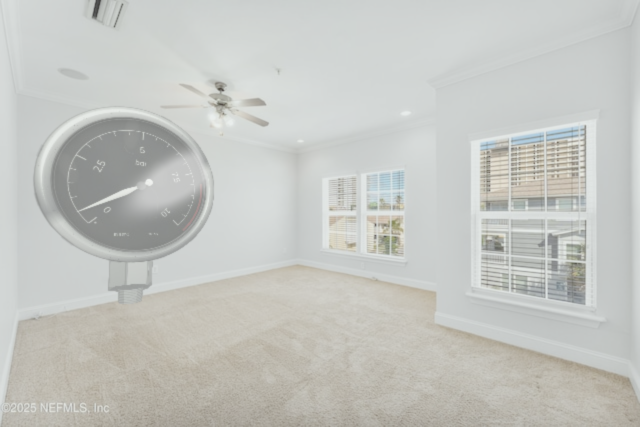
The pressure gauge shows 0.5 bar
